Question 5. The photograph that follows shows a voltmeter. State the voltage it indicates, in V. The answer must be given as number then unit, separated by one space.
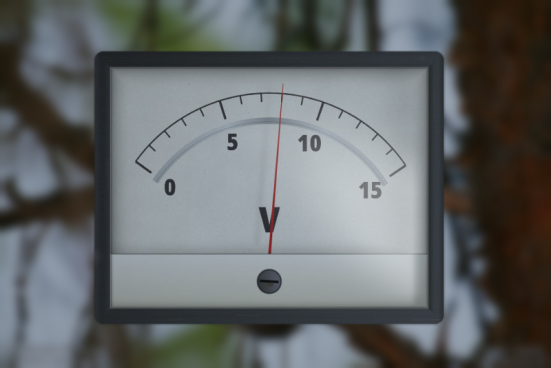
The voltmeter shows 8 V
